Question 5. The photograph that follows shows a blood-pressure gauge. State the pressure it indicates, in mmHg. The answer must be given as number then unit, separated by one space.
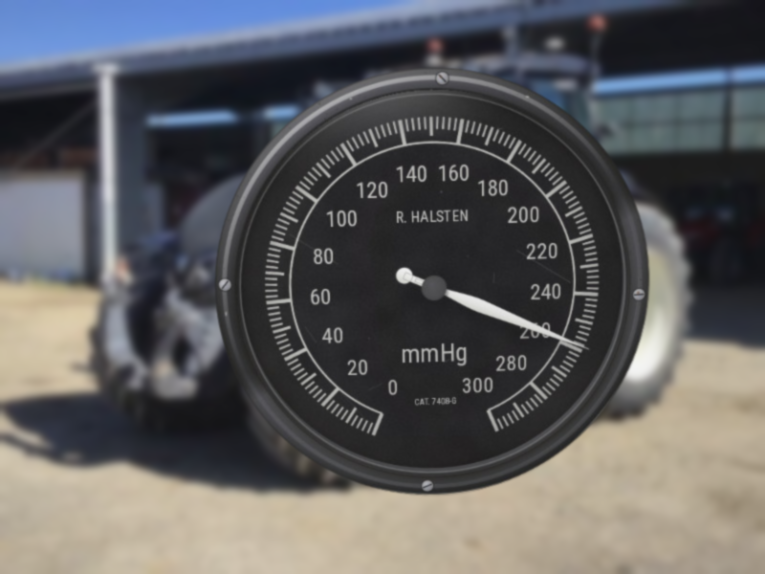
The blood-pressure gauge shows 258 mmHg
